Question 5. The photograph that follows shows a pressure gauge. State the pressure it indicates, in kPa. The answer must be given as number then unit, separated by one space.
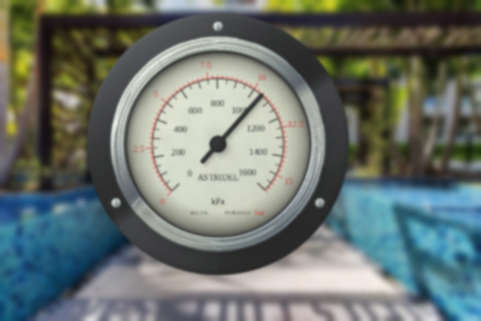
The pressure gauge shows 1050 kPa
